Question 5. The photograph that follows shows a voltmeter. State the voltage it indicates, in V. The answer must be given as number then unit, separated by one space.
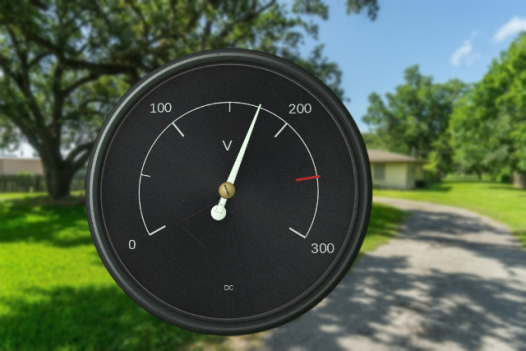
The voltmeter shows 175 V
